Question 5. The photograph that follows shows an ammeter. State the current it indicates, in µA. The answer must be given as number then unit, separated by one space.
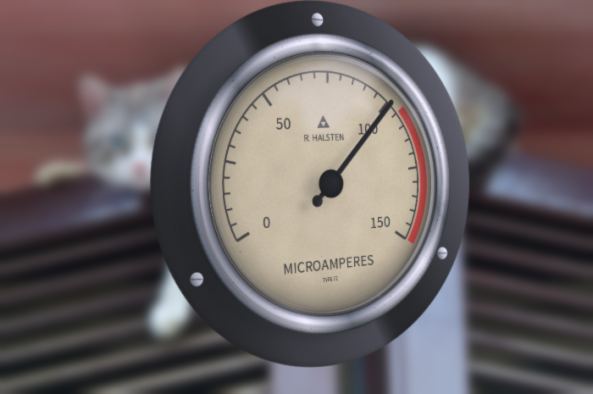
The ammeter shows 100 µA
